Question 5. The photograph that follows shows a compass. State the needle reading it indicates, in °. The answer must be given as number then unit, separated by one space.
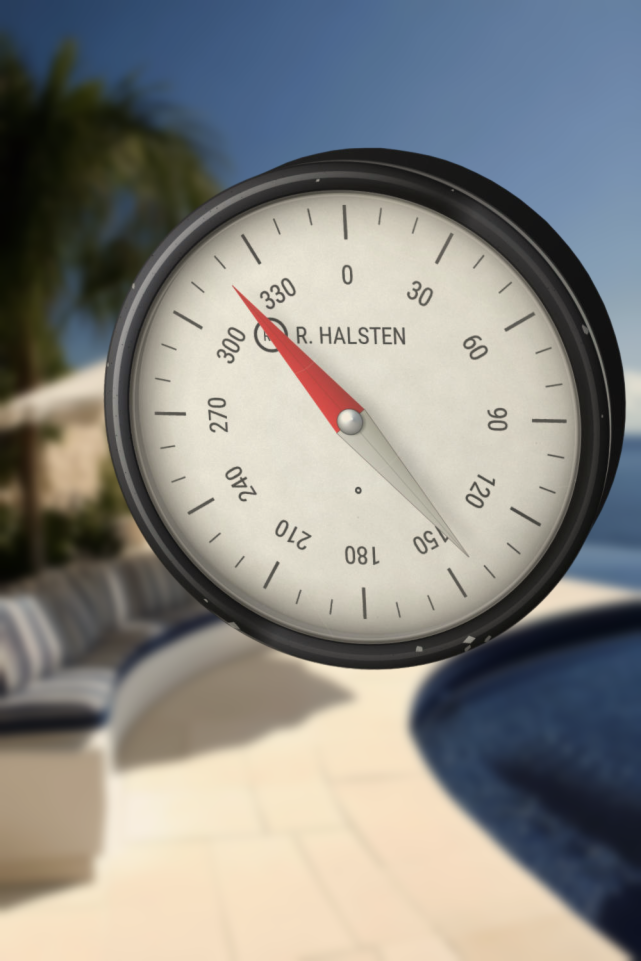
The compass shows 320 °
